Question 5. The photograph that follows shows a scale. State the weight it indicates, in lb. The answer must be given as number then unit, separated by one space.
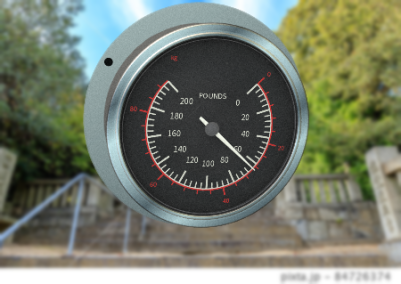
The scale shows 64 lb
